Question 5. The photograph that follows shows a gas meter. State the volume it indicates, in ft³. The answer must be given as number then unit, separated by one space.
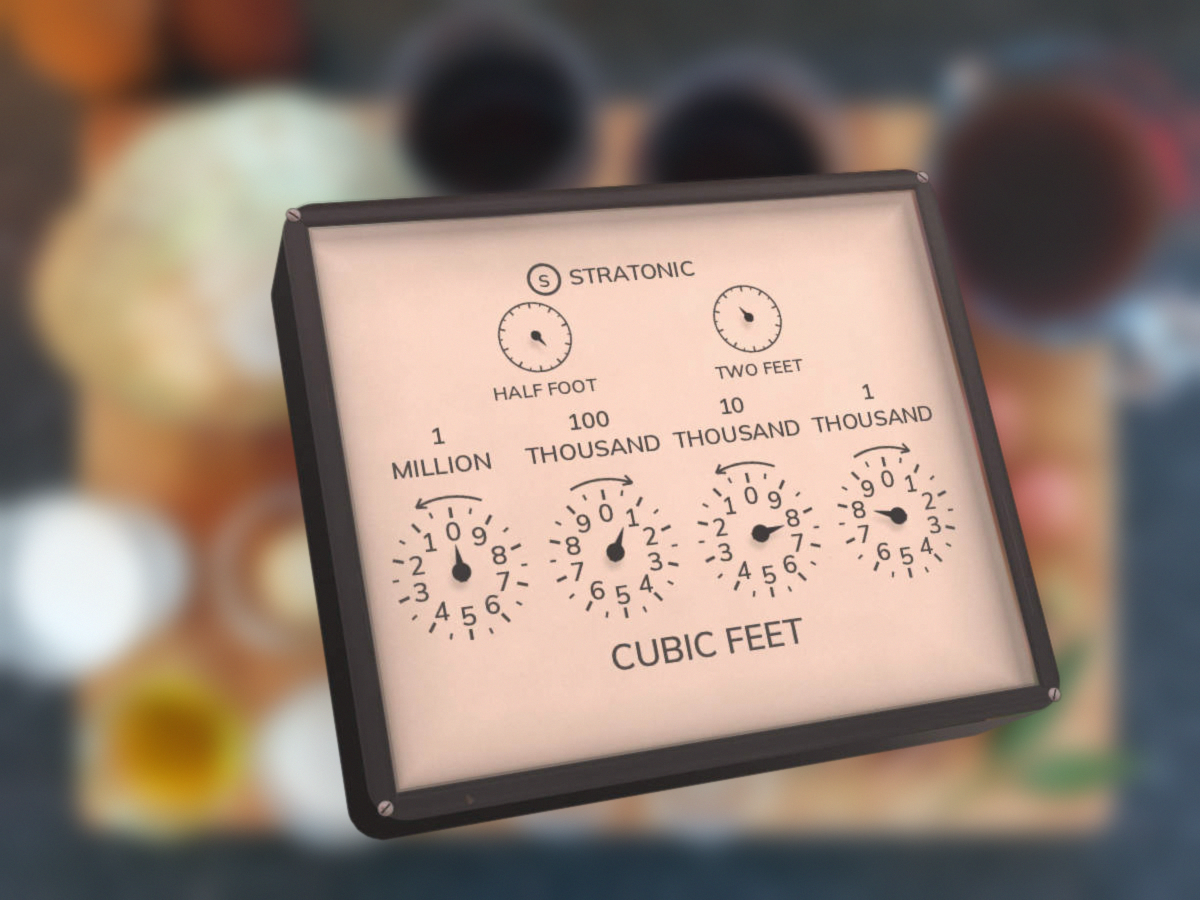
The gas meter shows 7800 ft³
